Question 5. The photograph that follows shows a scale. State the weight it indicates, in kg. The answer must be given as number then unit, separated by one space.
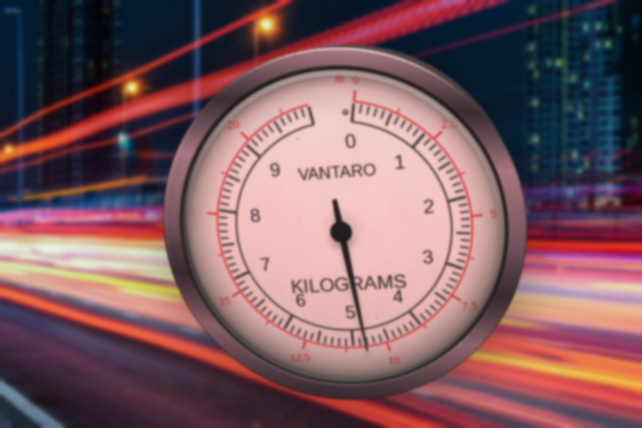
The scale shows 4.8 kg
